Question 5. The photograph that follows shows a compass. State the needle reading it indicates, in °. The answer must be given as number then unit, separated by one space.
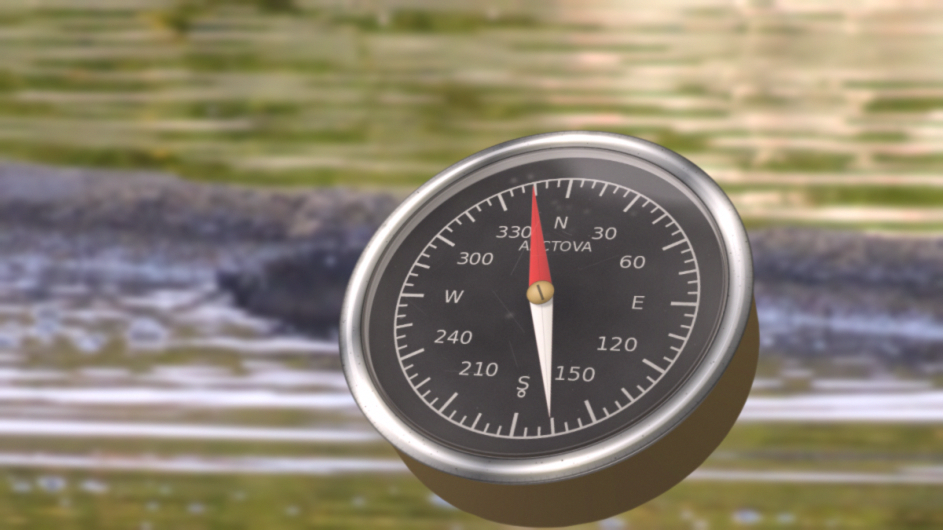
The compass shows 345 °
